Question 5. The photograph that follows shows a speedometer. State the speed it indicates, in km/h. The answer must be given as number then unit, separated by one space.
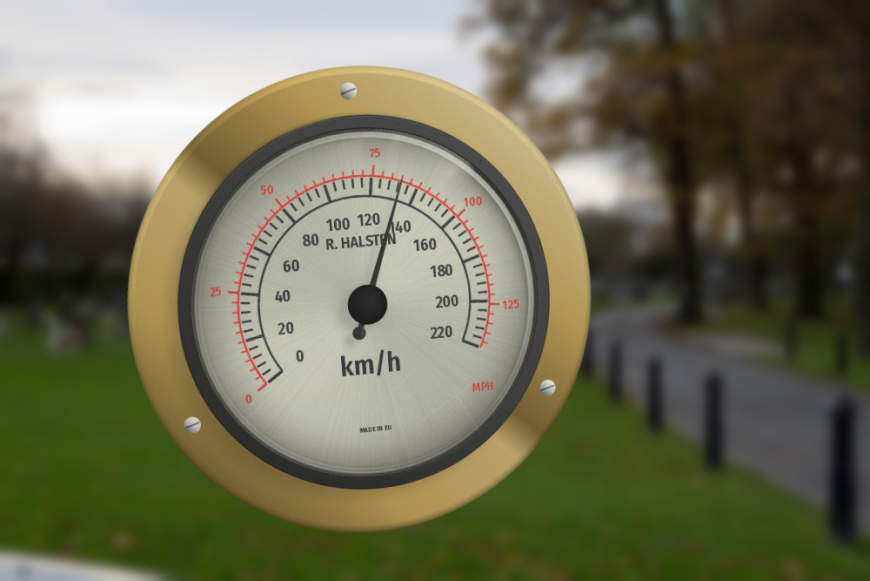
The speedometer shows 132 km/h
